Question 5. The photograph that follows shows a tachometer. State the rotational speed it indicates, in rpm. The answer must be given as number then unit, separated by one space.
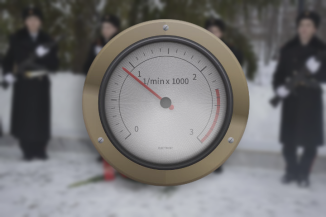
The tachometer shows 900 rpm
